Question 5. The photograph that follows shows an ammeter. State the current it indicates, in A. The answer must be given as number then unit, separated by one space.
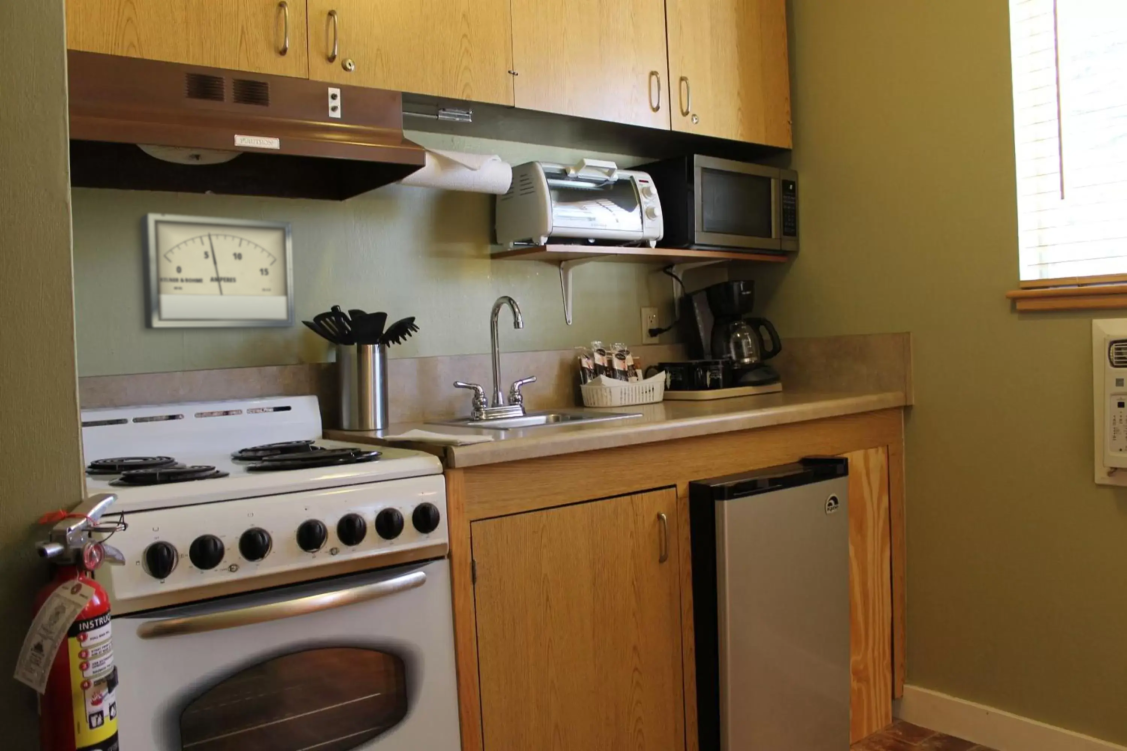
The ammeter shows 6 A
